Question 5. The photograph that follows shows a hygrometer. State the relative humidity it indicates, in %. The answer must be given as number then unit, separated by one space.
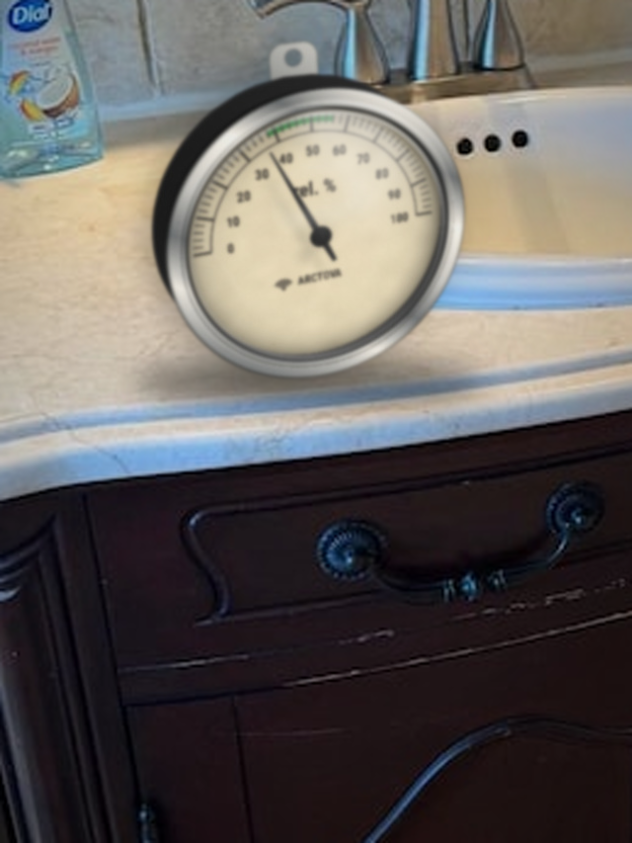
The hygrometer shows 36 %
